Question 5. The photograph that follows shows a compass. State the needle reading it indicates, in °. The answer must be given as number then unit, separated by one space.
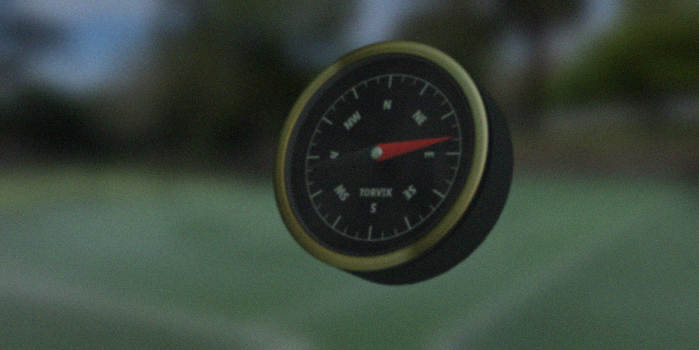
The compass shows 80 °
